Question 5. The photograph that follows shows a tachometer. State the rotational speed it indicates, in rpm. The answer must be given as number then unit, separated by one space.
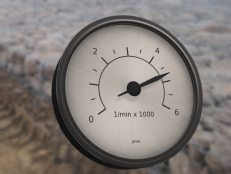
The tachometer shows 4750 rpm
